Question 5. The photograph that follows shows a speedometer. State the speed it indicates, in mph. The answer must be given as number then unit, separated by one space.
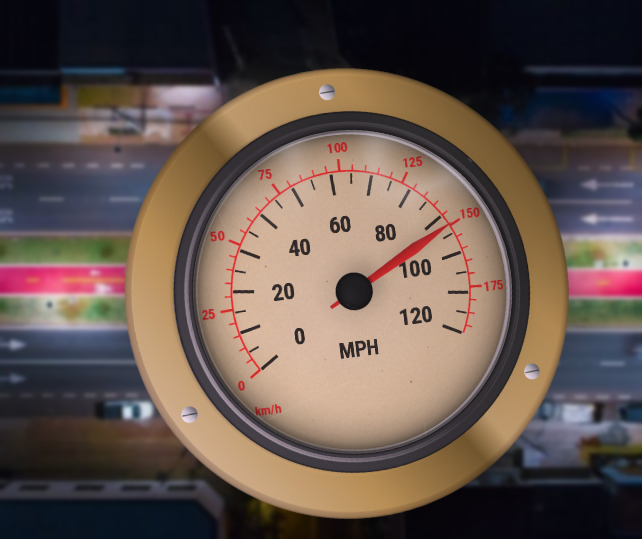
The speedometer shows 92.5 mph
